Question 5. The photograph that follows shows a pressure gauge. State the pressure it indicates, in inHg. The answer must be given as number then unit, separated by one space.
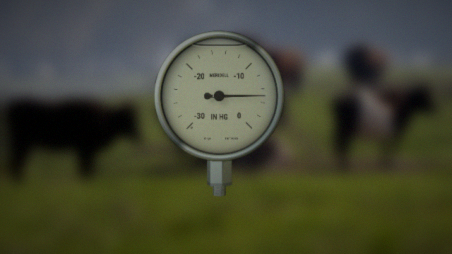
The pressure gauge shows -5 inHg
